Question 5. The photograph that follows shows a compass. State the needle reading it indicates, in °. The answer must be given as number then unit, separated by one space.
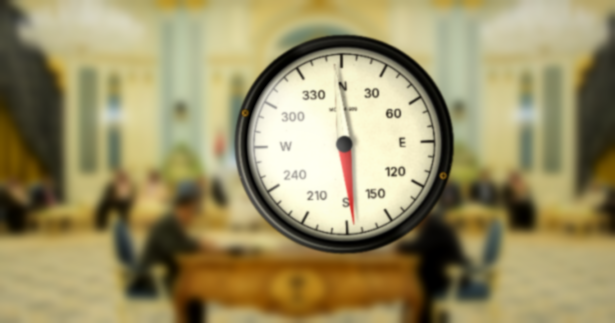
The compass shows 175 °
